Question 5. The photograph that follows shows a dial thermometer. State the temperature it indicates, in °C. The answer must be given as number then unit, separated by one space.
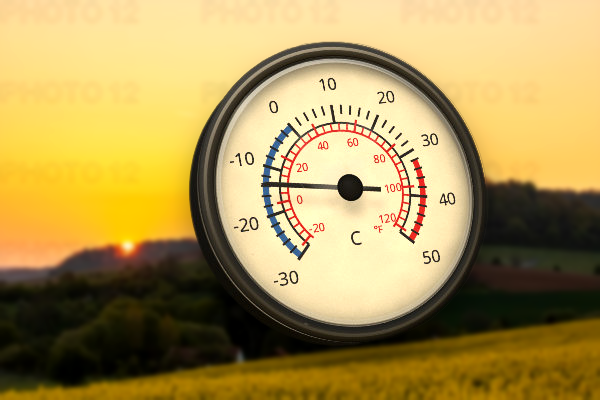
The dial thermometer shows -14 °C
